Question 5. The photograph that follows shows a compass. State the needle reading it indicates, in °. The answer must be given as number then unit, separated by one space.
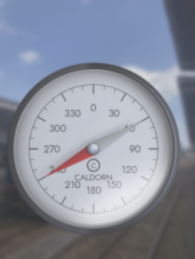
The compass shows 240 °
